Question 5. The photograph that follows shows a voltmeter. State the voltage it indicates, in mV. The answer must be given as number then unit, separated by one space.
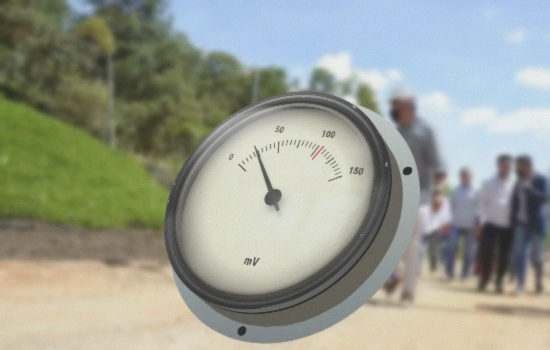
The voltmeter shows 25 mV
